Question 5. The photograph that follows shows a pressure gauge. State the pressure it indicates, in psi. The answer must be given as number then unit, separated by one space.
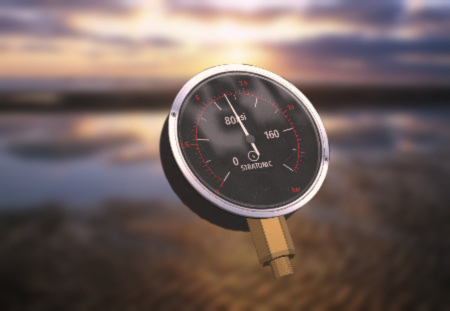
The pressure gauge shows 90 psi
